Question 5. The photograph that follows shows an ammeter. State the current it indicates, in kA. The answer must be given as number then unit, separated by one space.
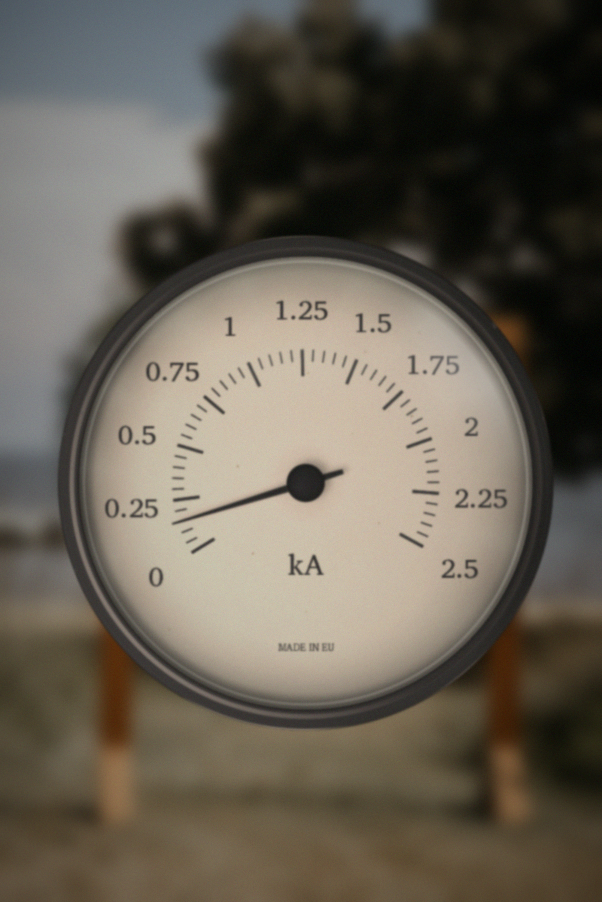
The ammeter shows 0.15 kA
